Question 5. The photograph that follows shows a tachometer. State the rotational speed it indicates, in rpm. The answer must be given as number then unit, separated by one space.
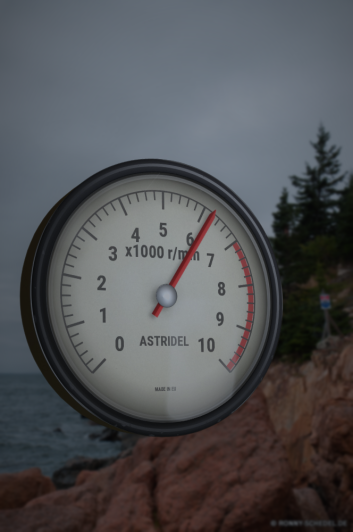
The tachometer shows 6200 rpm
